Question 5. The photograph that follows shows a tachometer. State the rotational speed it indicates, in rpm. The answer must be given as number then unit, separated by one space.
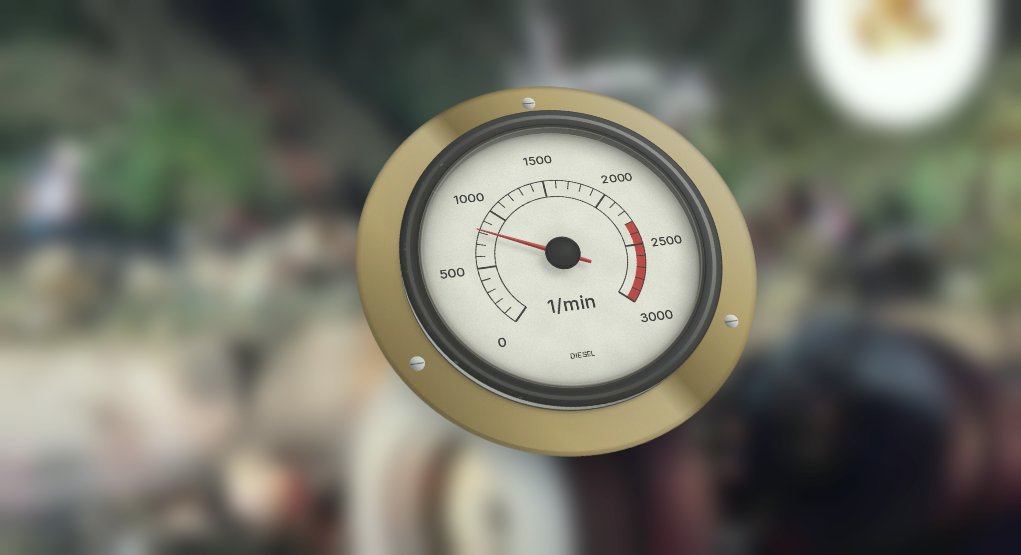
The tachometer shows 800 rpm
